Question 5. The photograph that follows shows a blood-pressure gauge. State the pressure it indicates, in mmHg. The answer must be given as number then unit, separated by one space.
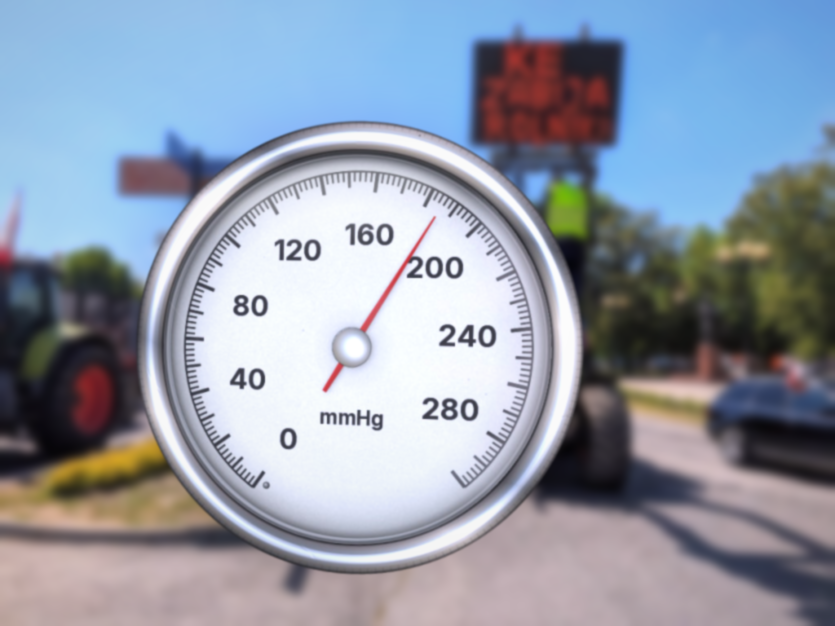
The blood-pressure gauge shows 186 mmHg
